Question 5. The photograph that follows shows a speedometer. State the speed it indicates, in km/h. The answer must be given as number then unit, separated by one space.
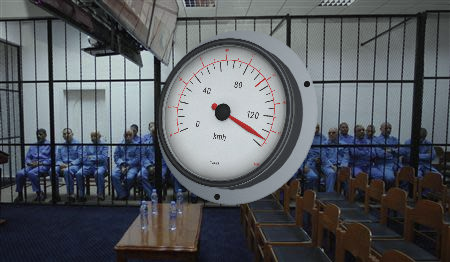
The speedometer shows 135 km/h
